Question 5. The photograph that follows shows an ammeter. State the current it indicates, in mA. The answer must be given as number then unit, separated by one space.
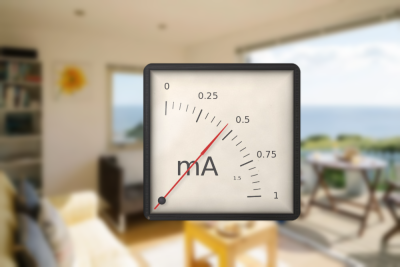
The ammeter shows 0.45 mA
